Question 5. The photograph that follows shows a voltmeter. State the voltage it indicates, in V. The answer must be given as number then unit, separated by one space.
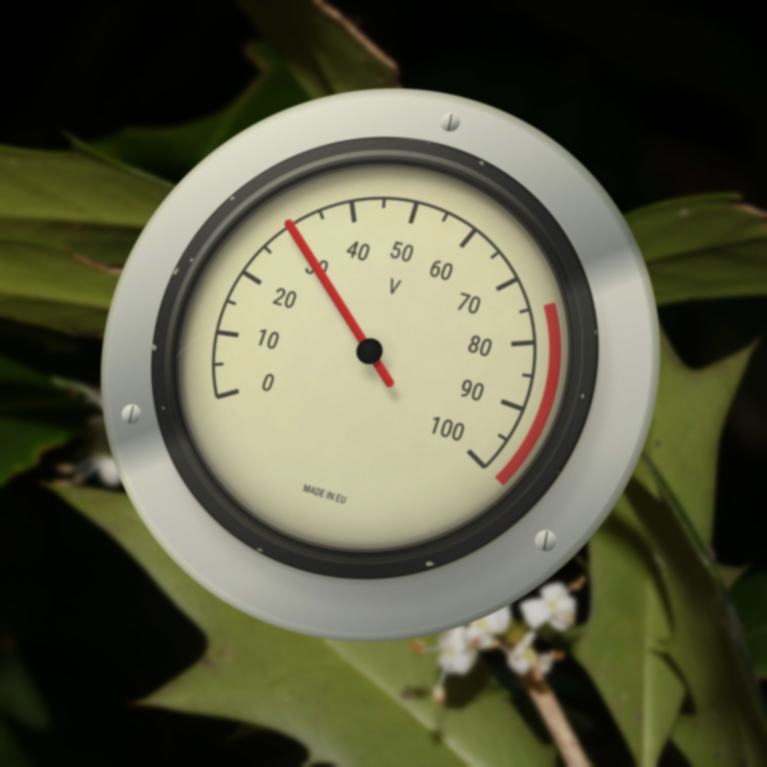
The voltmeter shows 30 V
